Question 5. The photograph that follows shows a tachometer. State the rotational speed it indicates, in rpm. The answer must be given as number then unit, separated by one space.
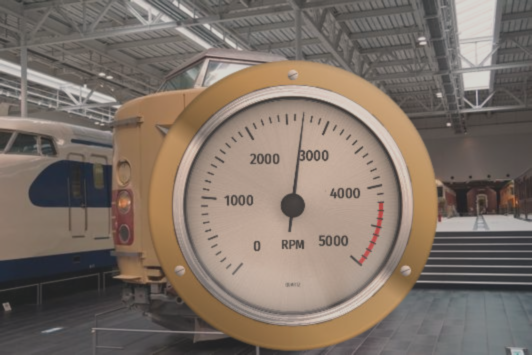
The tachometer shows 2700 rpm
